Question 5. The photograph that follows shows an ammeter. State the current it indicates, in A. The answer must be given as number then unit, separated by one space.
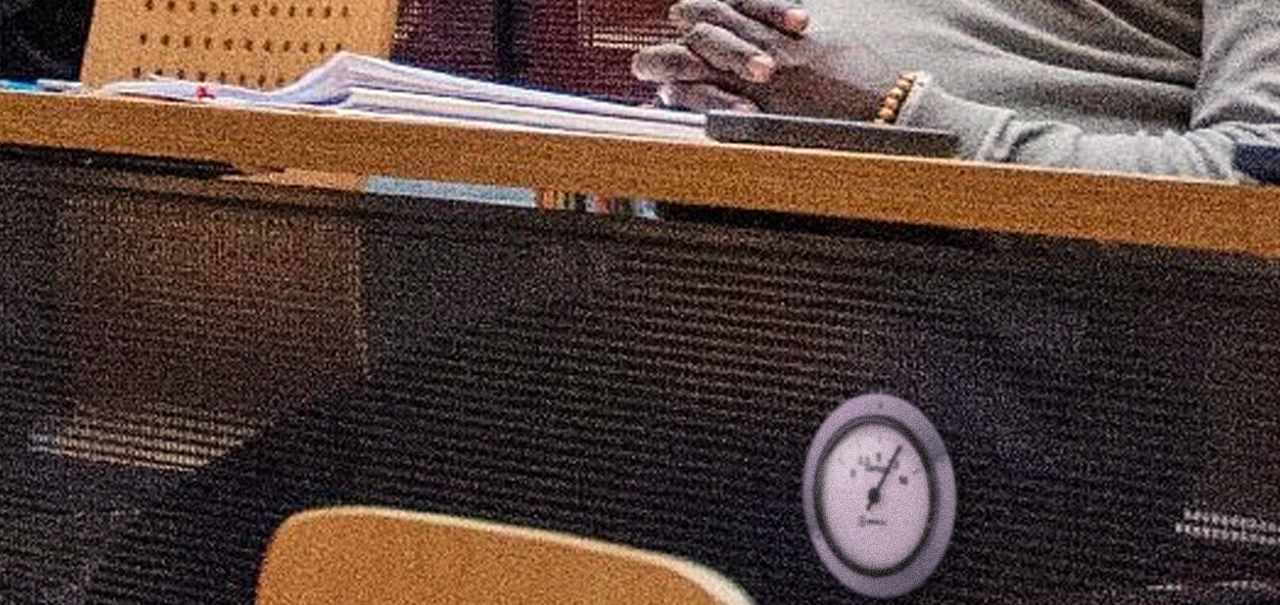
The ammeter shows 7.5 A
